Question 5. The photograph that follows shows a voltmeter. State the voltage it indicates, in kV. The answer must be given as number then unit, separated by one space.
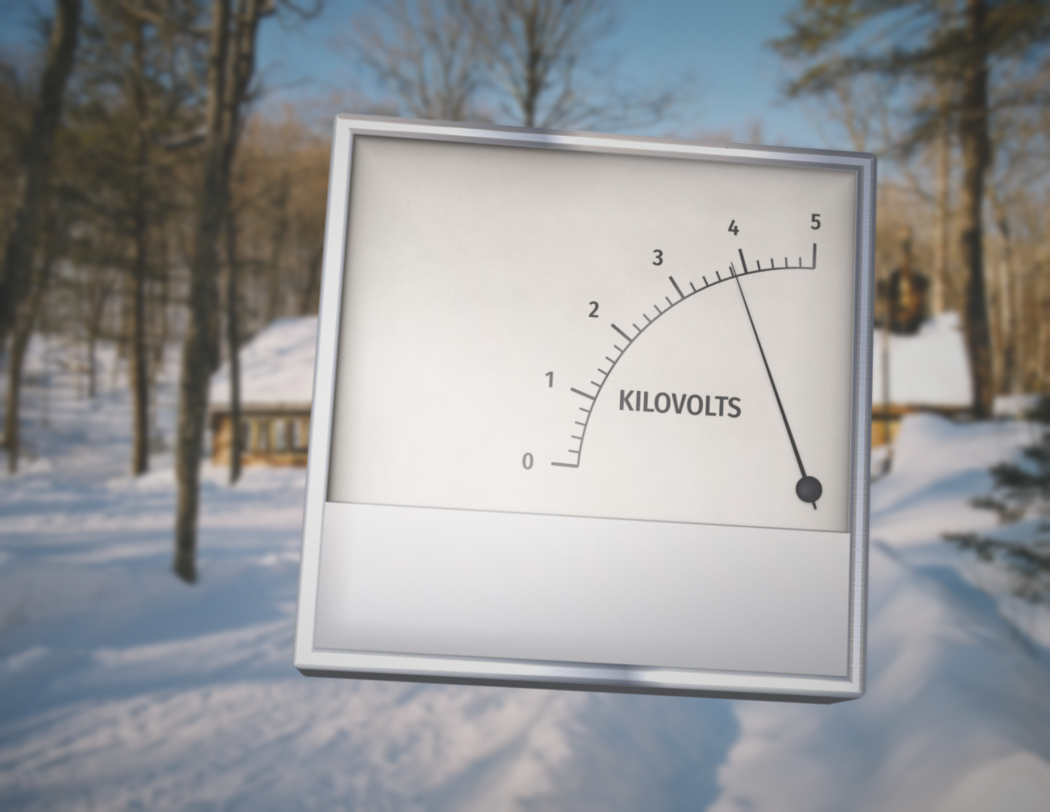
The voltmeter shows 3.8 kV
